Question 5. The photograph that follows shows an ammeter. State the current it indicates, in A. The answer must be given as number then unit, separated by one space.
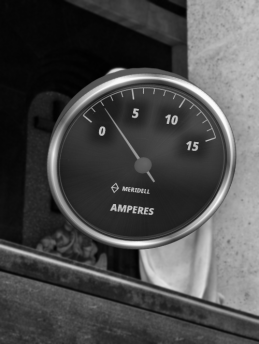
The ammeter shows 2 A
